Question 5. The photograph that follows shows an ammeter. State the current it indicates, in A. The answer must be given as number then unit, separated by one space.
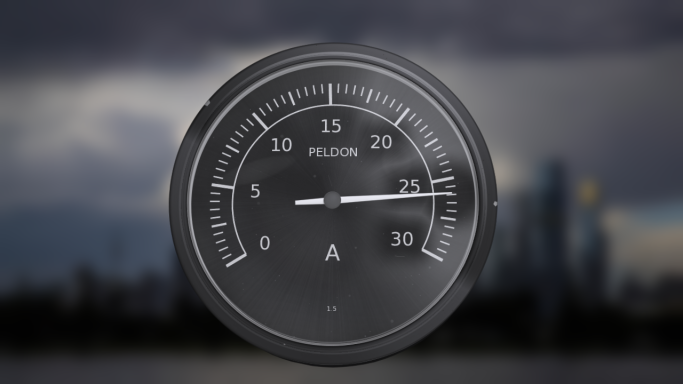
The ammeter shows 26 A
